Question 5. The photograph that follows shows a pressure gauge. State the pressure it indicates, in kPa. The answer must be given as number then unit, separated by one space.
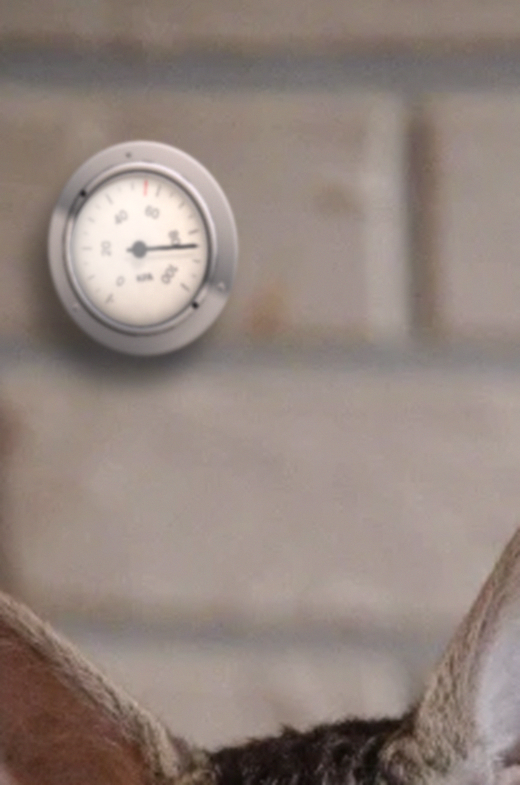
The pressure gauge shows 85 kPa
